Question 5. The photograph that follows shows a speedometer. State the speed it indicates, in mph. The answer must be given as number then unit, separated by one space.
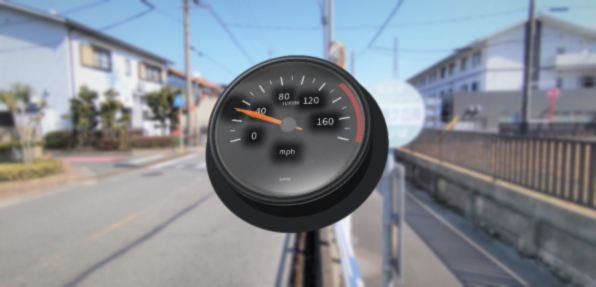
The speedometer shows 30 mph
